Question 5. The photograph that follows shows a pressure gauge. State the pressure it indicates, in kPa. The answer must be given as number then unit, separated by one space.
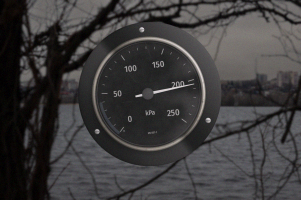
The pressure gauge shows 205 kPa
